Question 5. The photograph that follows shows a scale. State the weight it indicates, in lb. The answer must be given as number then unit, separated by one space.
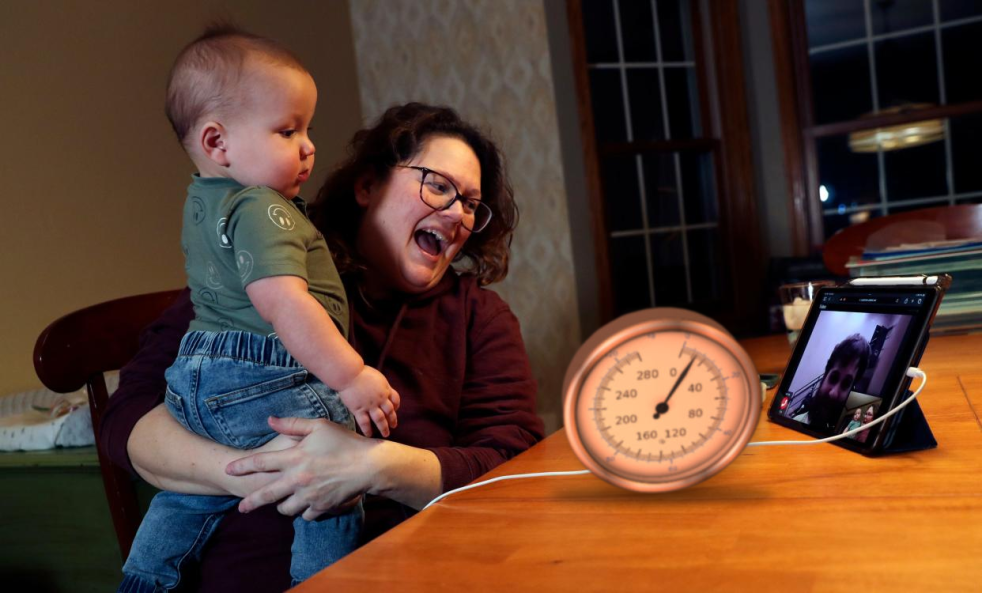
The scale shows 10 lb
